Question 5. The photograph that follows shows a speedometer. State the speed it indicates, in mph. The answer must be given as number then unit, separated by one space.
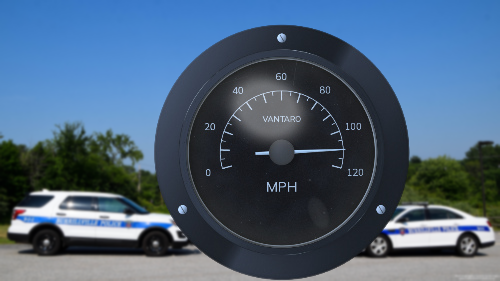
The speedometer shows 110 mph
